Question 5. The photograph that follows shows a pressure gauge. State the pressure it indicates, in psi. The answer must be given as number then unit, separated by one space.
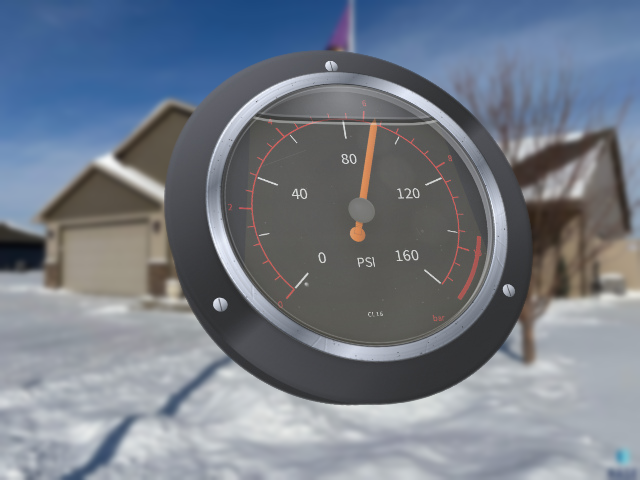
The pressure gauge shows 90 psi
